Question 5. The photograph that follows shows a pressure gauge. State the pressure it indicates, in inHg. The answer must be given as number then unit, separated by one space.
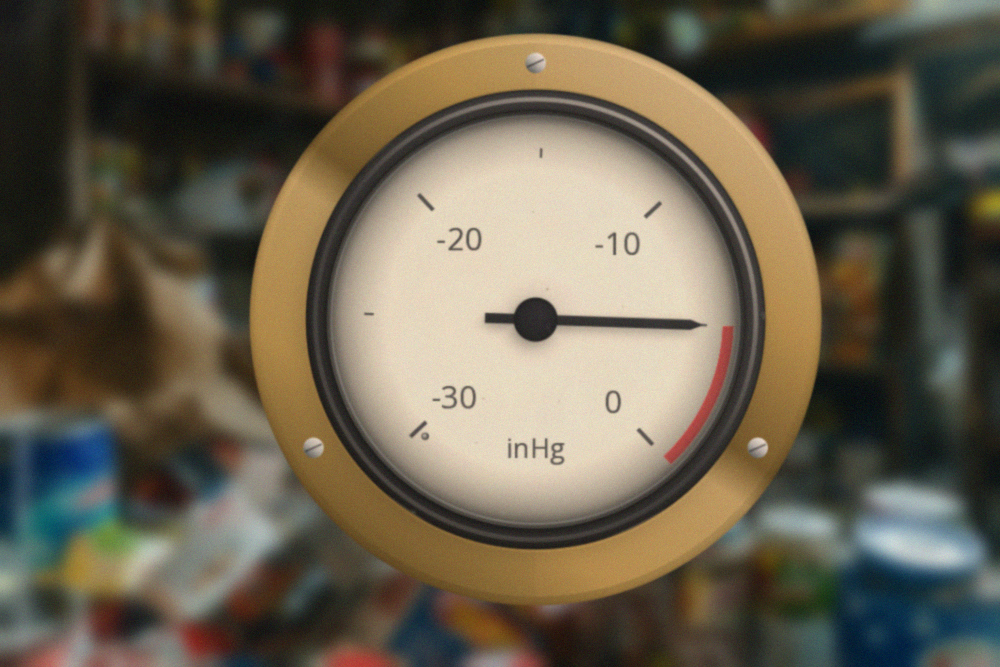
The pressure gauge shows -5 inHg
